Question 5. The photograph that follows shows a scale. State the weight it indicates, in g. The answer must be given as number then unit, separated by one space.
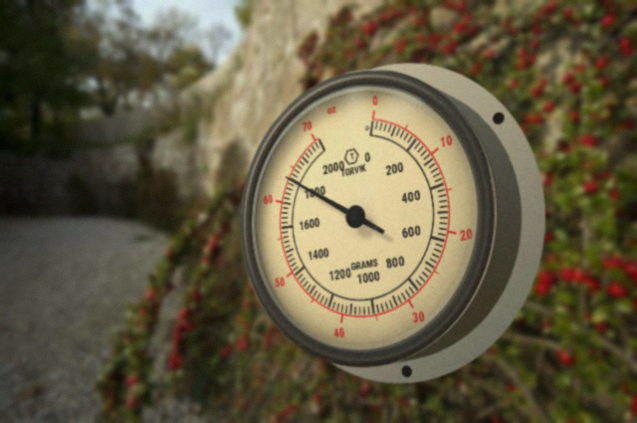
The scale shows 1800 g
